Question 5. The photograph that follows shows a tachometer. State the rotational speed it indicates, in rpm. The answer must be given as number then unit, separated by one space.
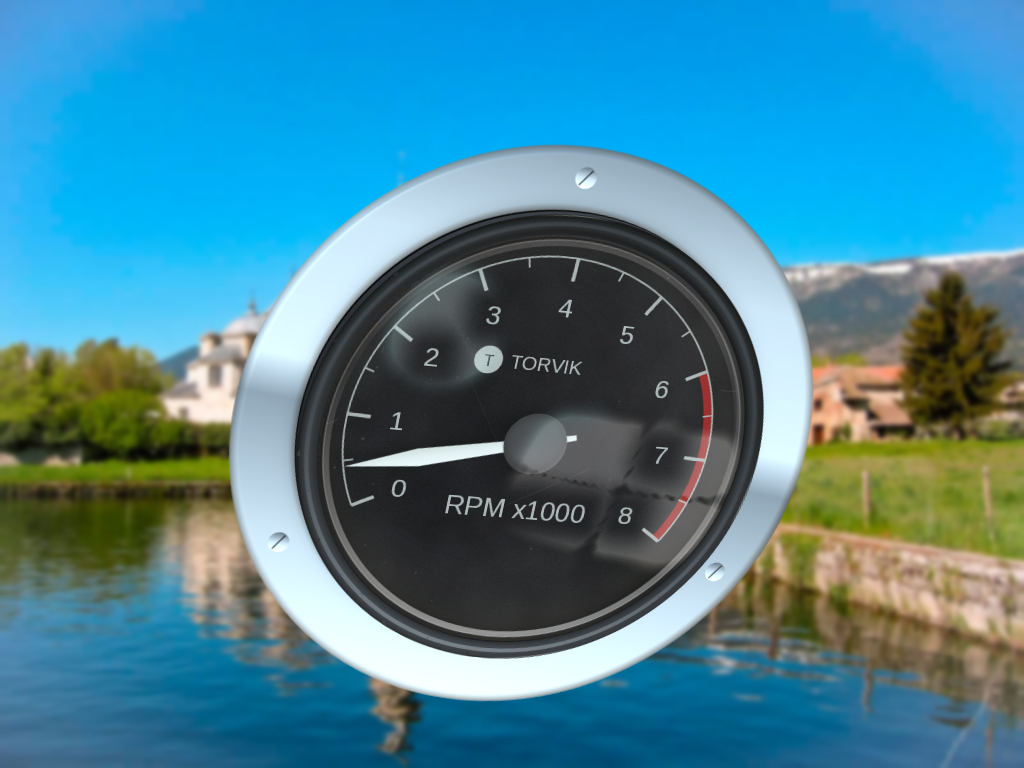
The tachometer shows 500 rpm
